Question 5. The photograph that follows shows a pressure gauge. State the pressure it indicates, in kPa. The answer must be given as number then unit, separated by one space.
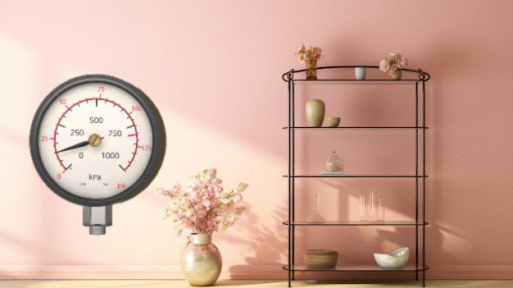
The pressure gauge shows 100 kPa
